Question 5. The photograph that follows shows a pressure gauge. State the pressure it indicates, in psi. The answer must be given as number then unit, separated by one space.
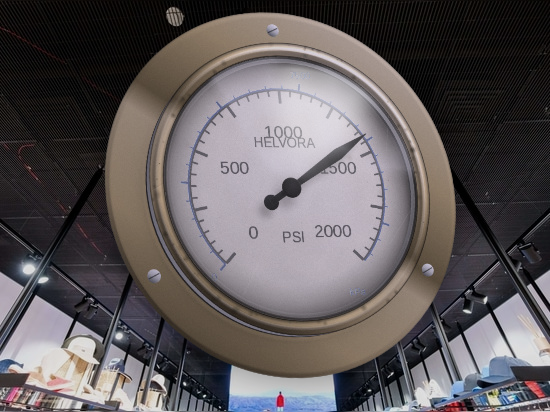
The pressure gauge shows 1425 psi
